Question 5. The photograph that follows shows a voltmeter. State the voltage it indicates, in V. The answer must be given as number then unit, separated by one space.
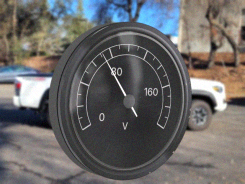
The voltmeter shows 70 V
